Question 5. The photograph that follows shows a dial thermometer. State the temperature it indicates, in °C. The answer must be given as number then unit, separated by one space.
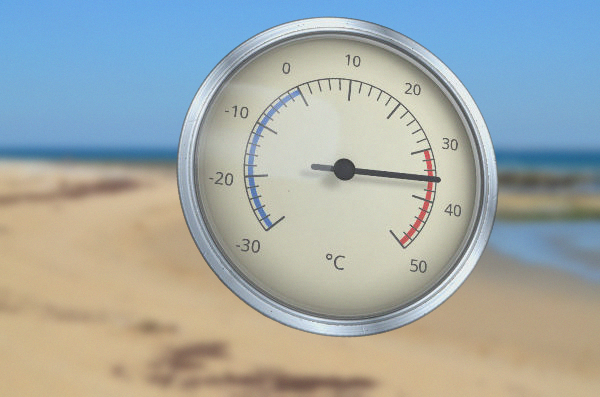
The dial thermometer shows 36 °C
